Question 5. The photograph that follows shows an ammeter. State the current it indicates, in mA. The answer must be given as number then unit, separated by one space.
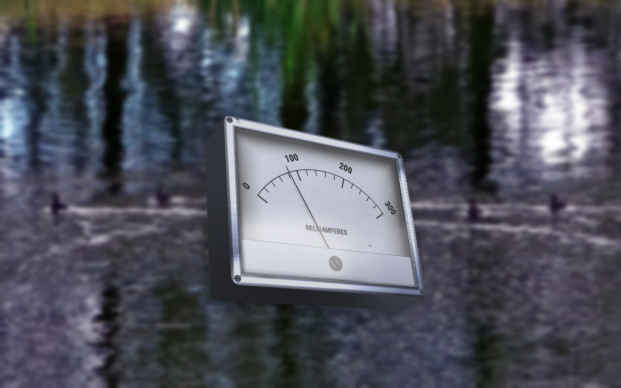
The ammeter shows 80 mA
